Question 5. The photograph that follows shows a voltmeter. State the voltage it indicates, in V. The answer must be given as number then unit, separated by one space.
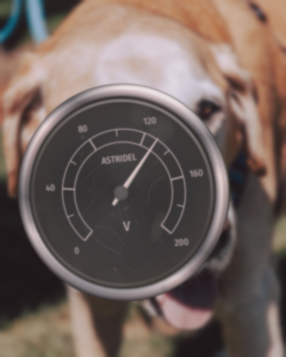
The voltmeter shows 130 V
